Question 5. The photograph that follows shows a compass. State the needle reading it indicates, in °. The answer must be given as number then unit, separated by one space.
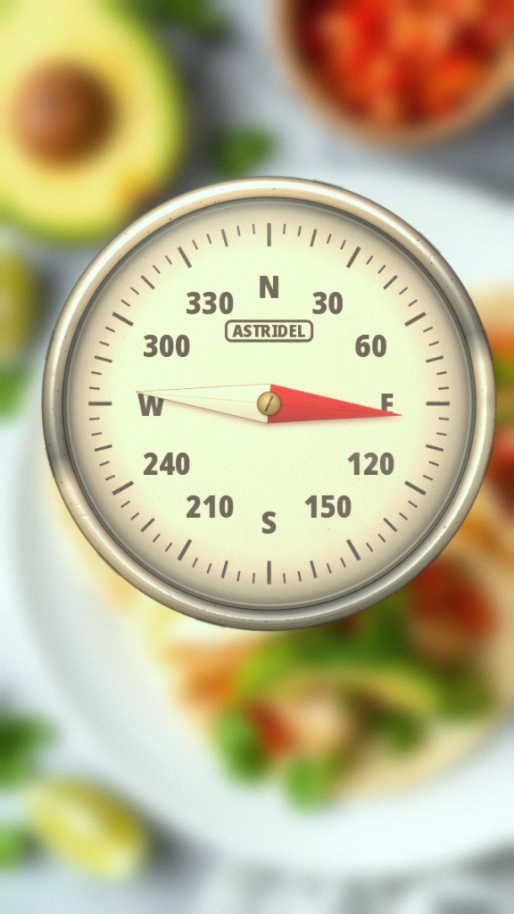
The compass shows 95 °
